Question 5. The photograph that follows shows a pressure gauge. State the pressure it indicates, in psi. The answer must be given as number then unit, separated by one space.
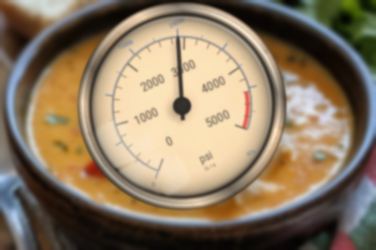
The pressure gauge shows 2900 psi
